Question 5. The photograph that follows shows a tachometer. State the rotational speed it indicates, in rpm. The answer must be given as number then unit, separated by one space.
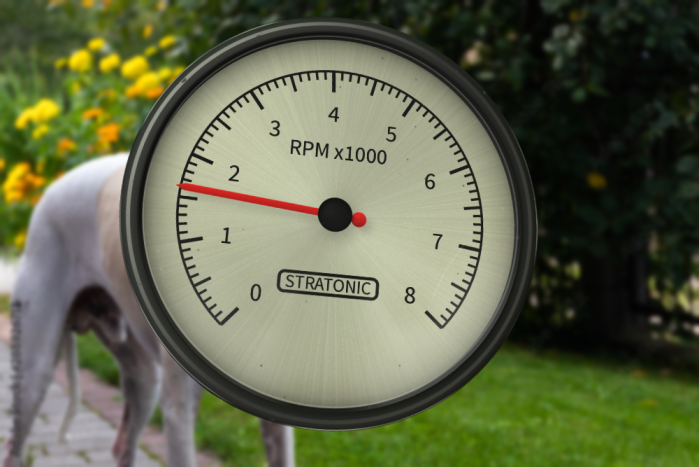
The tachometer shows 1600 rpm
